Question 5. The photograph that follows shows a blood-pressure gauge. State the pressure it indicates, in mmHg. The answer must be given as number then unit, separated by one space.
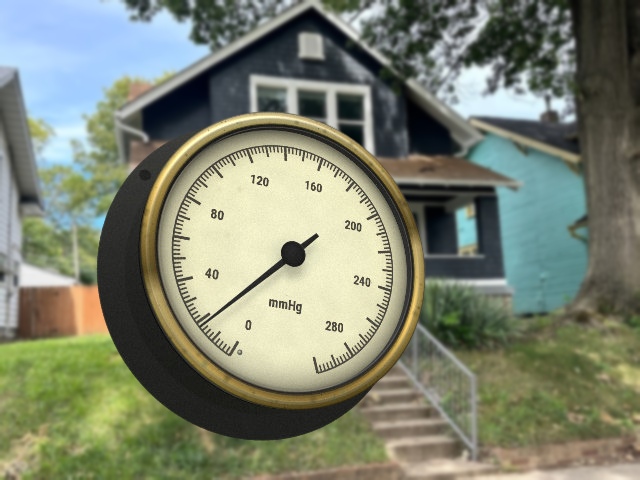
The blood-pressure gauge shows 18 mmHg
